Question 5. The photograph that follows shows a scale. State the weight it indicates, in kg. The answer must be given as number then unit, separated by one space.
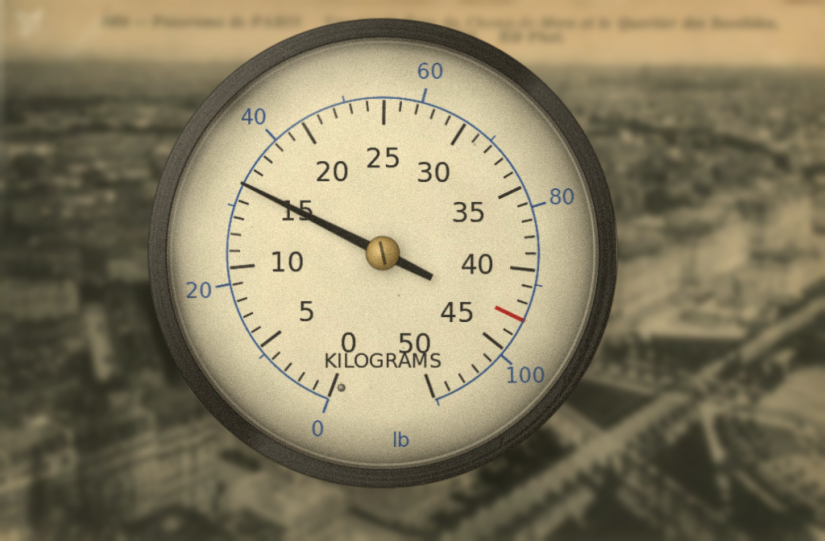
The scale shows 15 kg
